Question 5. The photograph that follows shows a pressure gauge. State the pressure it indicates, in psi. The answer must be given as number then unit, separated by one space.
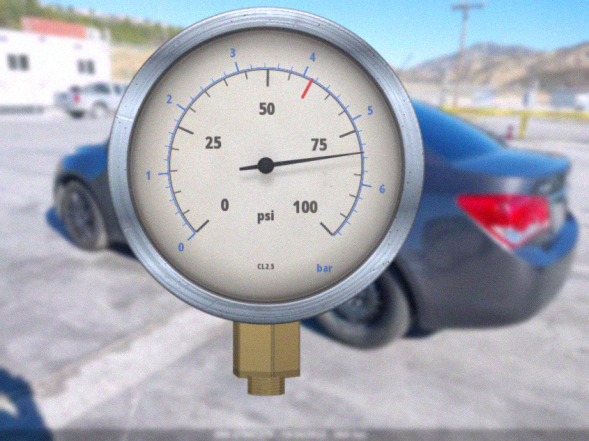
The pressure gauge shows 80 psi
